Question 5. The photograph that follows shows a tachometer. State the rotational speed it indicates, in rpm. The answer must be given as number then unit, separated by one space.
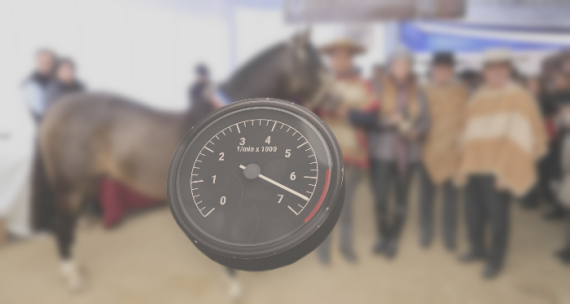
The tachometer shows 6600 rpm
